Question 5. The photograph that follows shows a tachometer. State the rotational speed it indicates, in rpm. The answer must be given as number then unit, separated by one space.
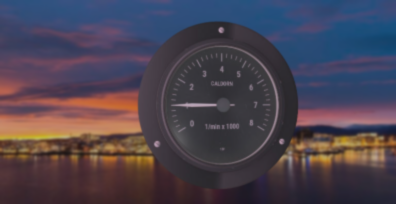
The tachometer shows 1000 rpm
